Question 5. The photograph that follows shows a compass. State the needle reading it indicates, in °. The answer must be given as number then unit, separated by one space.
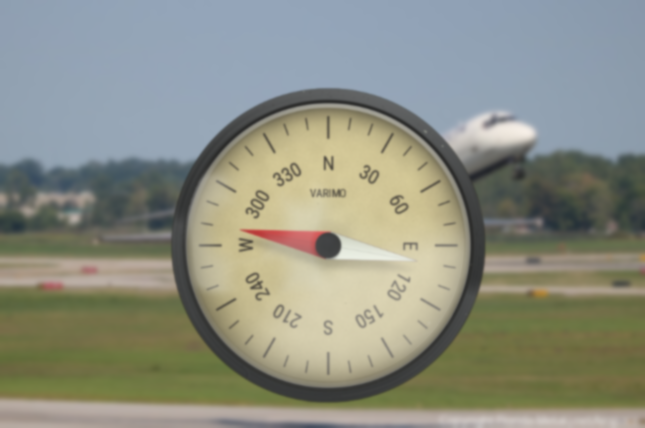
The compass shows 280 °
